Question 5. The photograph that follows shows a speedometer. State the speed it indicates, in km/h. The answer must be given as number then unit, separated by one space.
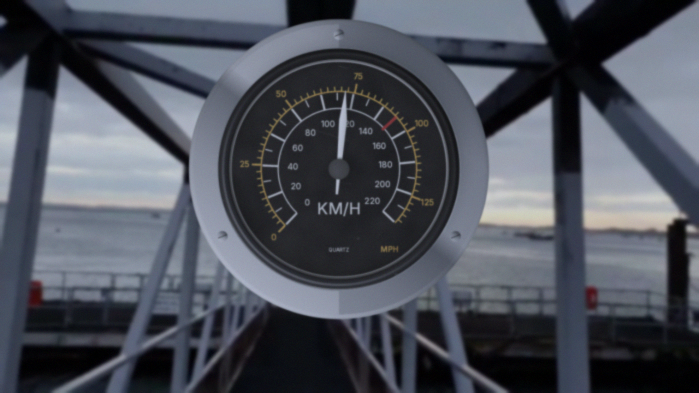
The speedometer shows 115 km/h
